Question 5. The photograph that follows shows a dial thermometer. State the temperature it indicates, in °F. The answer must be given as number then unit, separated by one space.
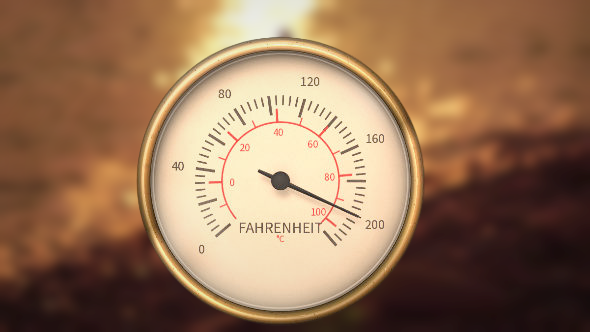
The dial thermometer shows 200 °F
